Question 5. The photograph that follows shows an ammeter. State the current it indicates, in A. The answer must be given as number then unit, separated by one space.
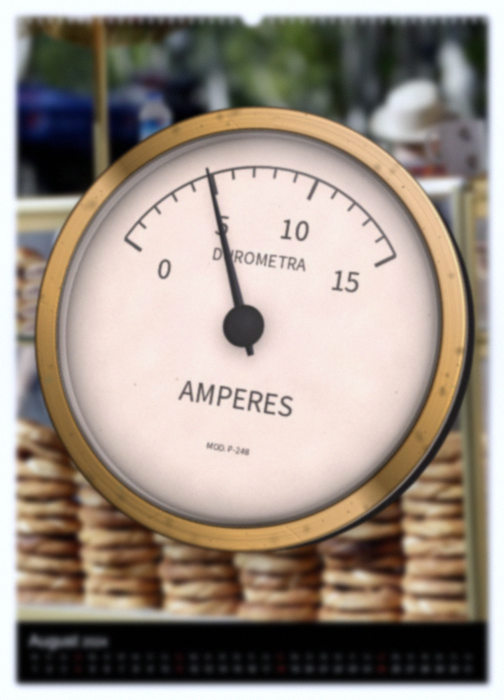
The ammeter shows 5 A
